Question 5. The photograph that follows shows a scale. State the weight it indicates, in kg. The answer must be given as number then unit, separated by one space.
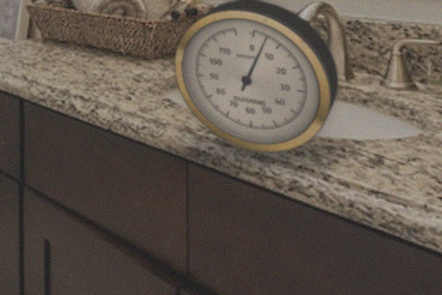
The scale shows 5 kg
